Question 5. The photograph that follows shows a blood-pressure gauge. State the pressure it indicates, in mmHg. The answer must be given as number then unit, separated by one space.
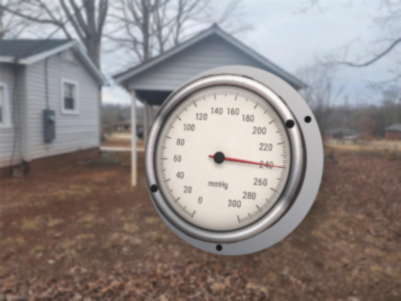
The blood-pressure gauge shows 240 mmHg
